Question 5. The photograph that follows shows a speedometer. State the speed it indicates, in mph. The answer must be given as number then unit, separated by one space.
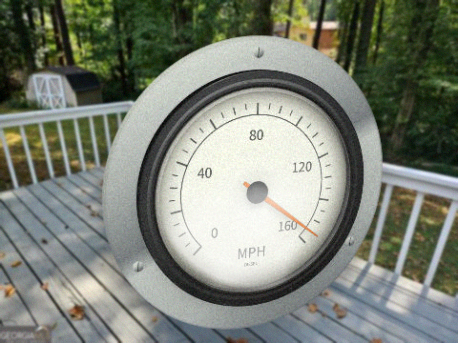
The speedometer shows 155 mph
